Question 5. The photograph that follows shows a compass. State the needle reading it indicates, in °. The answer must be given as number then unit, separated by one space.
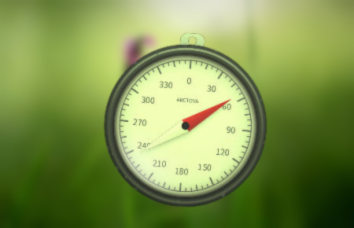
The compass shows 55 °
